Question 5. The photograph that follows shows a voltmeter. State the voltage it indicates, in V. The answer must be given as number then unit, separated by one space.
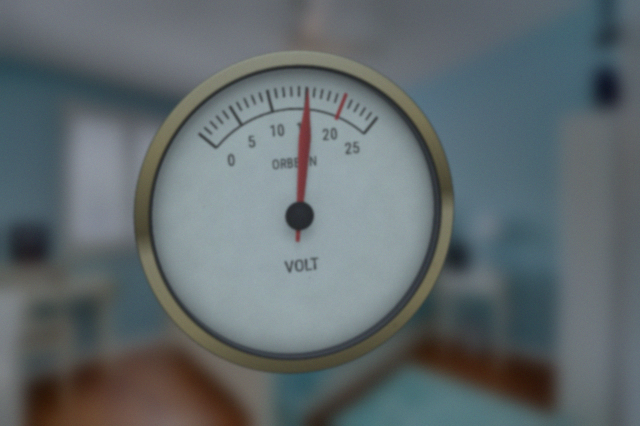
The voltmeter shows 15 V
